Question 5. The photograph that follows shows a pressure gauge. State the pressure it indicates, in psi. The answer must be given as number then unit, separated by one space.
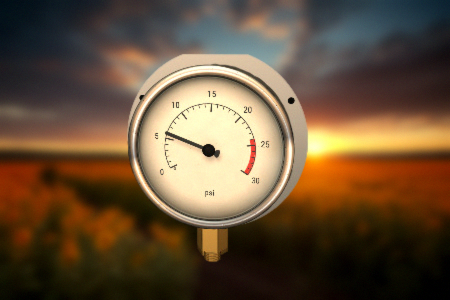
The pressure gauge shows 6 psi
